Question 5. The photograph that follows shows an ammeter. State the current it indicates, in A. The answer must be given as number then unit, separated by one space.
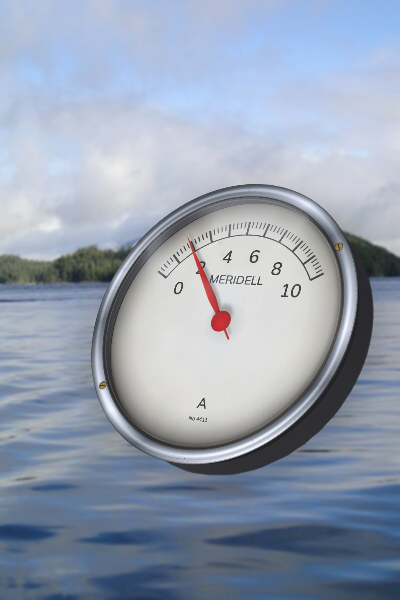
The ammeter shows 2 A
